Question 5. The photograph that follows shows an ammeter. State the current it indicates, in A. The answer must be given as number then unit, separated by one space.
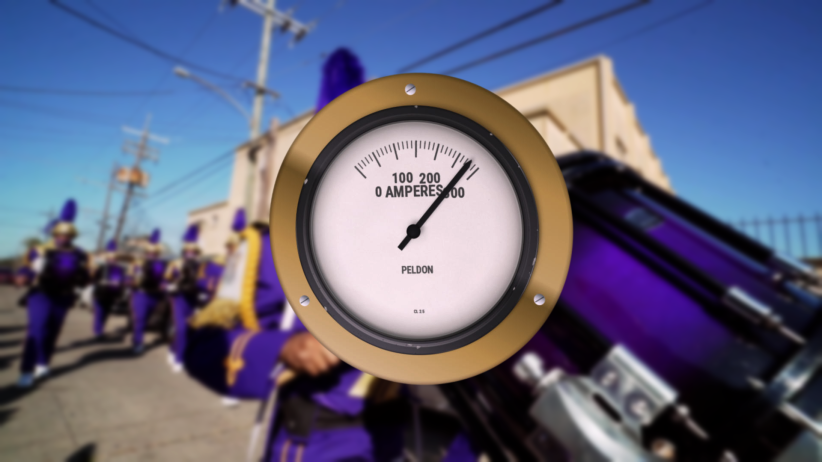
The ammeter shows 280 A
